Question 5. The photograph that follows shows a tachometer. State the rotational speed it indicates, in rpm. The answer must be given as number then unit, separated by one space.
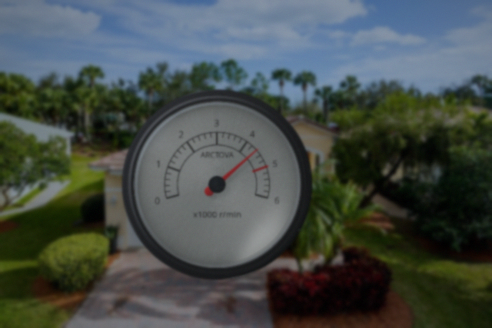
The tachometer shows 4400 rpm
